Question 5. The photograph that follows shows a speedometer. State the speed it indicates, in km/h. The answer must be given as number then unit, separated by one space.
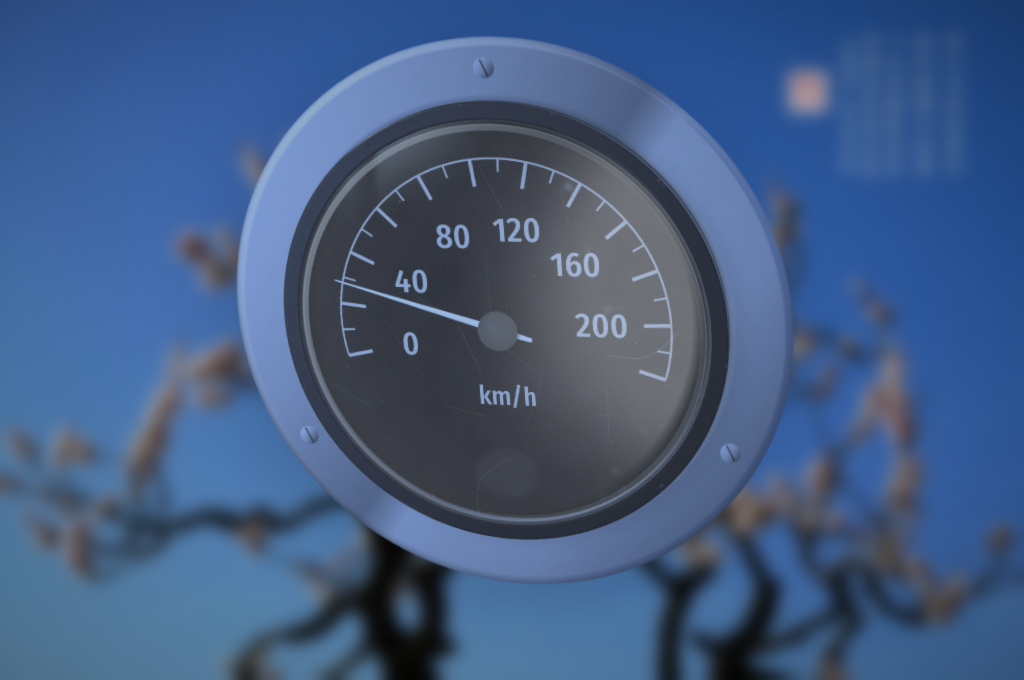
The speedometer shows 30 km/h
